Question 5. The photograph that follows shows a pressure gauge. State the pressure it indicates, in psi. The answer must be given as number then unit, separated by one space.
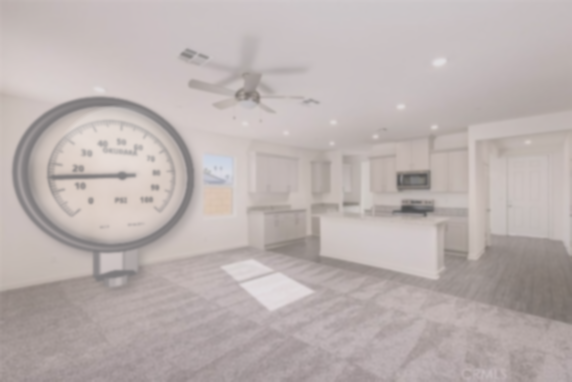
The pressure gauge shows 15 psi
